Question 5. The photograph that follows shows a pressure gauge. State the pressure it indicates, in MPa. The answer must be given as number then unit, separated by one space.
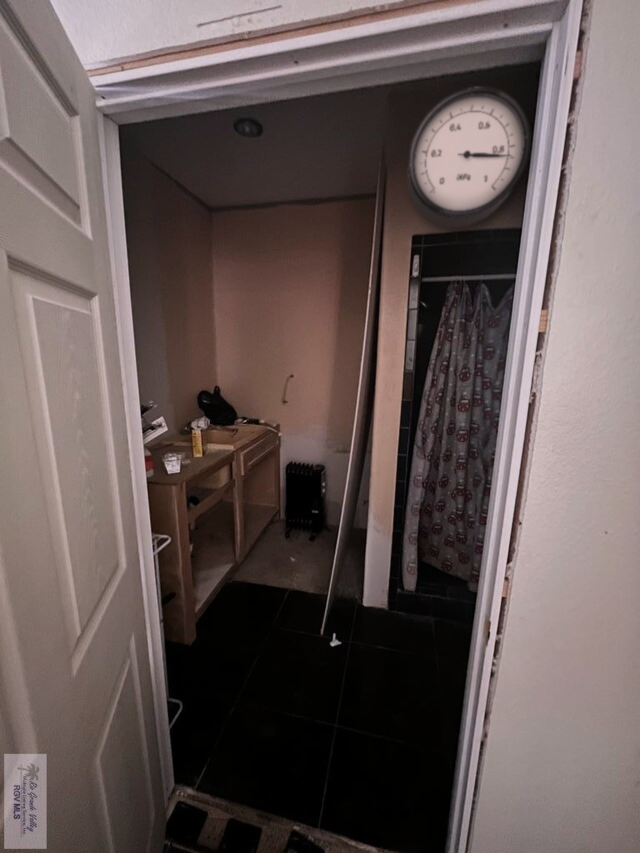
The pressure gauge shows 0.85 MPa
